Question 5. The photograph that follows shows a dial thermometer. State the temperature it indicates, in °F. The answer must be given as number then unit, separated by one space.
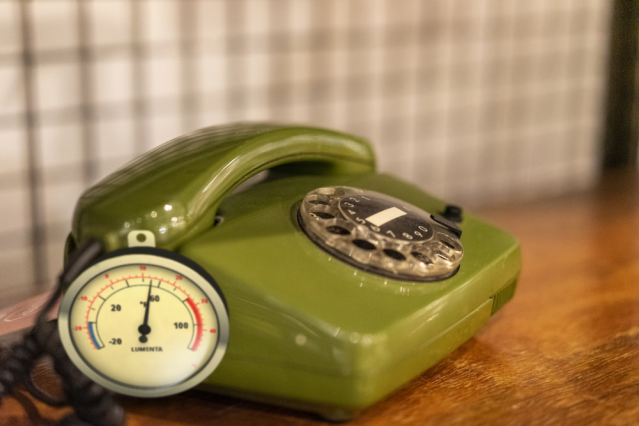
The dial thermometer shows 55 °F
